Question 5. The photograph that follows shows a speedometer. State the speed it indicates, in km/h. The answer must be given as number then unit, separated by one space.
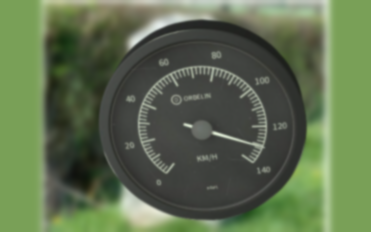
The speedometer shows 130 km/h
